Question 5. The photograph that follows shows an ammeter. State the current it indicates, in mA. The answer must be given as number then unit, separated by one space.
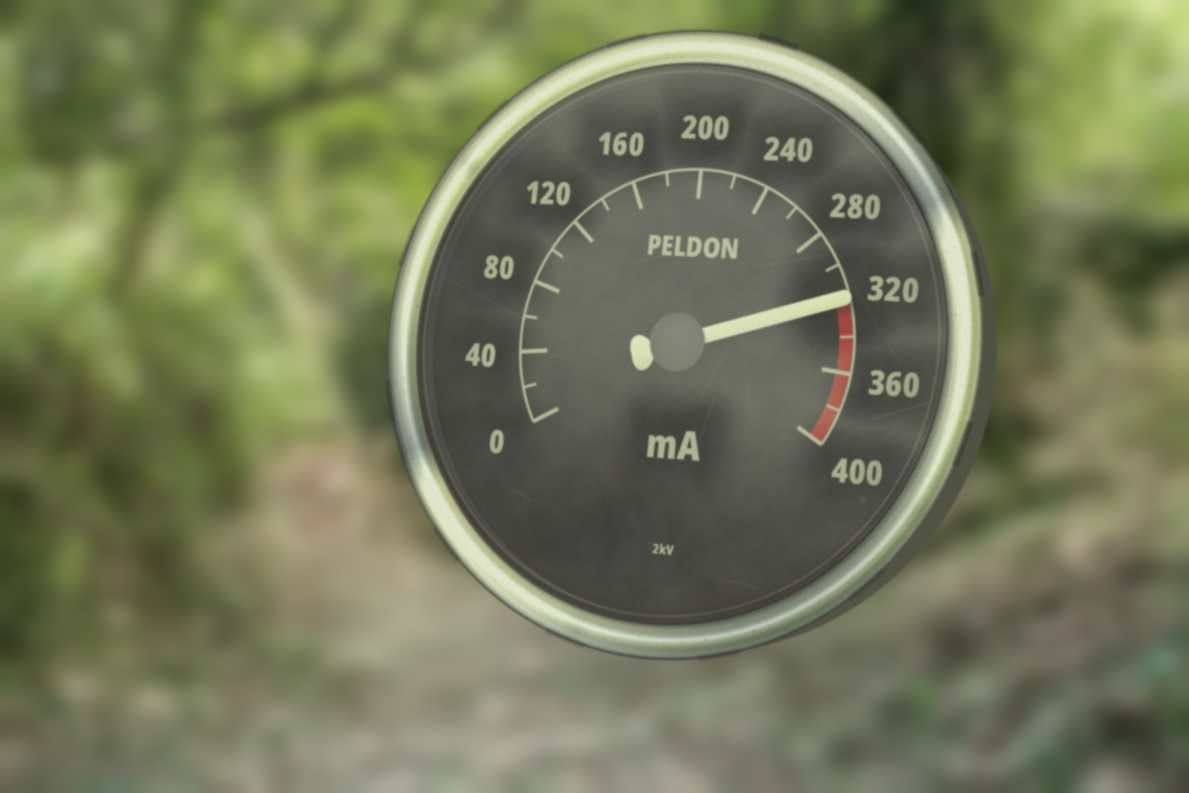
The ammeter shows 320 mA
